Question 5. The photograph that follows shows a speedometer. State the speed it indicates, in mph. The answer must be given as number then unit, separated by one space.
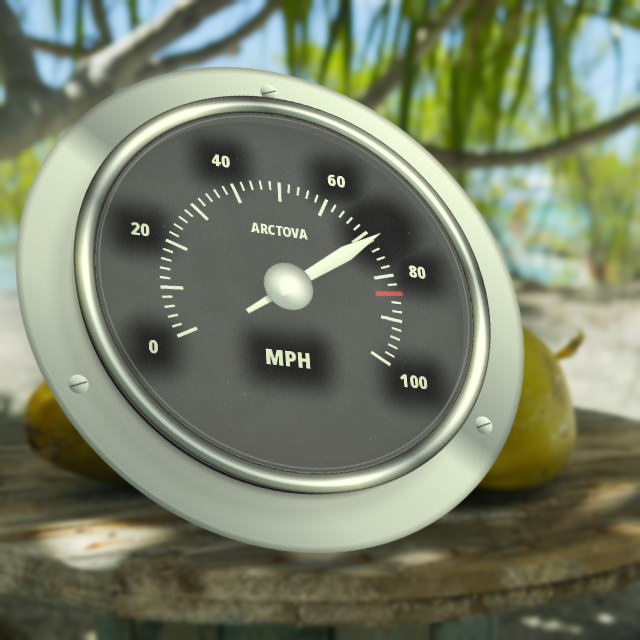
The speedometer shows 72 mph
